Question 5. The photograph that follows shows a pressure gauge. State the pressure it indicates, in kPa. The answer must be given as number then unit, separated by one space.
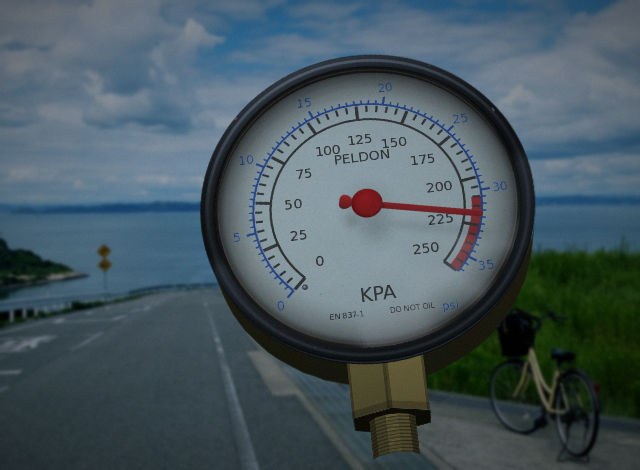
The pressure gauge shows 220 kPa
